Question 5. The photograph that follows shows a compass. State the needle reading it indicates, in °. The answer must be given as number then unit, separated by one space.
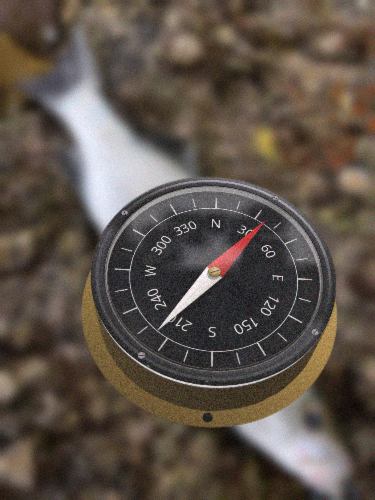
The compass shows 37.5 °
